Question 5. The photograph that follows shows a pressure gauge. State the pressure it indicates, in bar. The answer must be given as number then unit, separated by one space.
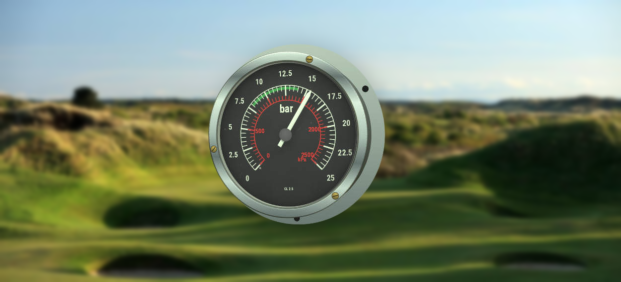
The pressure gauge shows 15.5 bar
